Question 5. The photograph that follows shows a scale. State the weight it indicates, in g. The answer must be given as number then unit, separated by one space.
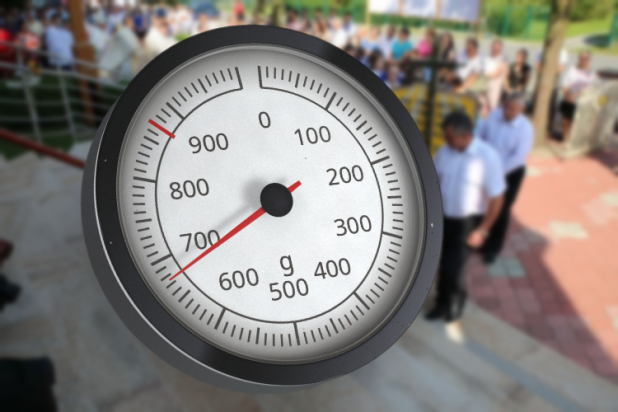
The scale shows 675 g
